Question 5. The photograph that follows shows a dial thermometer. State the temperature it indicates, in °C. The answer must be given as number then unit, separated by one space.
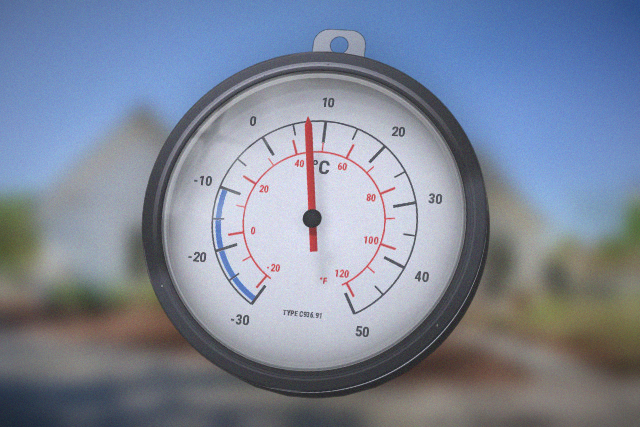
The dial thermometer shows 7.5 °C
